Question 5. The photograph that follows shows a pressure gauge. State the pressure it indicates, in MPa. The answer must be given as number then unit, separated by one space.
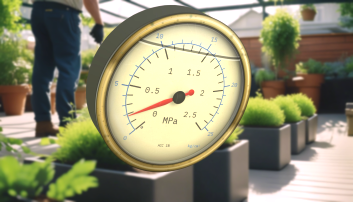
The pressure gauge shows 0.2 MPa
